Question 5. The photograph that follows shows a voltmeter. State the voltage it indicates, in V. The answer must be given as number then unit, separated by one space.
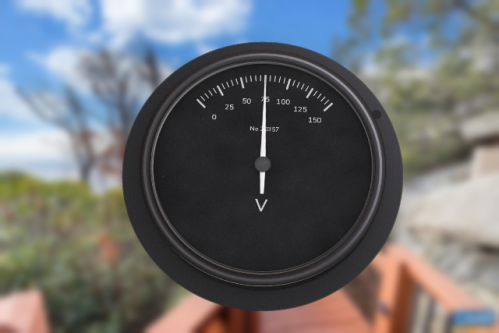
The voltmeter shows 75 V
